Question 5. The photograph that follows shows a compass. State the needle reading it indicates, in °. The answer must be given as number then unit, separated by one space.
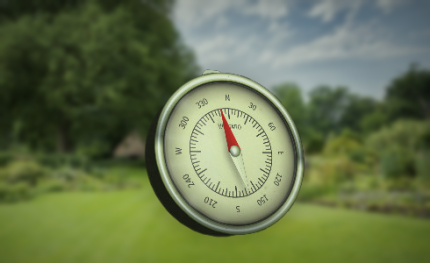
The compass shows 345 °
